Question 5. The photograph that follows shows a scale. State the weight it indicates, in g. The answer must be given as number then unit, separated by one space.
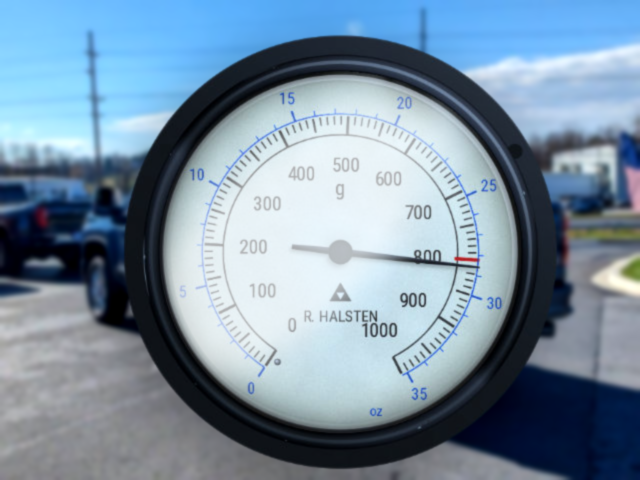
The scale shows 810 g
